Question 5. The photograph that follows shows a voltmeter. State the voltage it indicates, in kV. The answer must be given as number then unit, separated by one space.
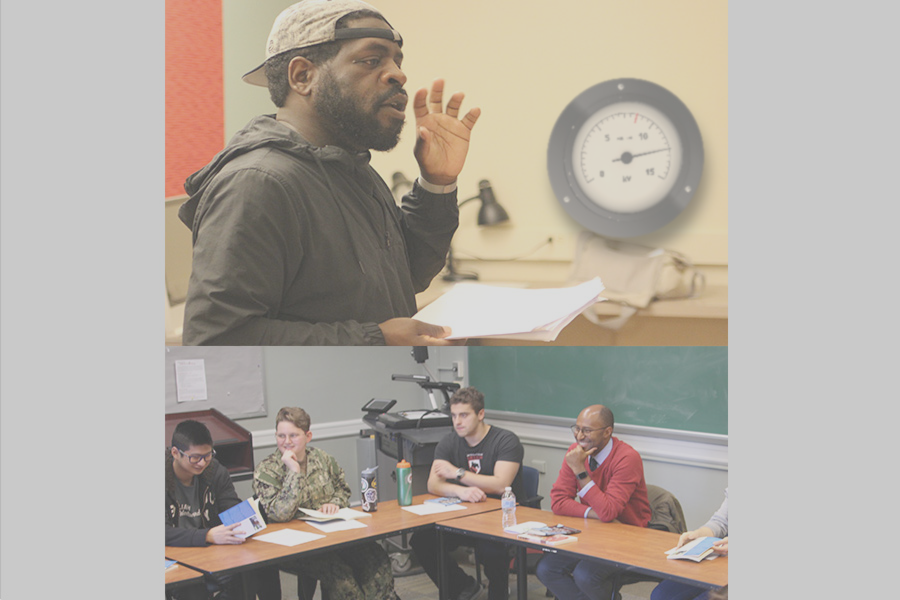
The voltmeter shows 12.5 kV
